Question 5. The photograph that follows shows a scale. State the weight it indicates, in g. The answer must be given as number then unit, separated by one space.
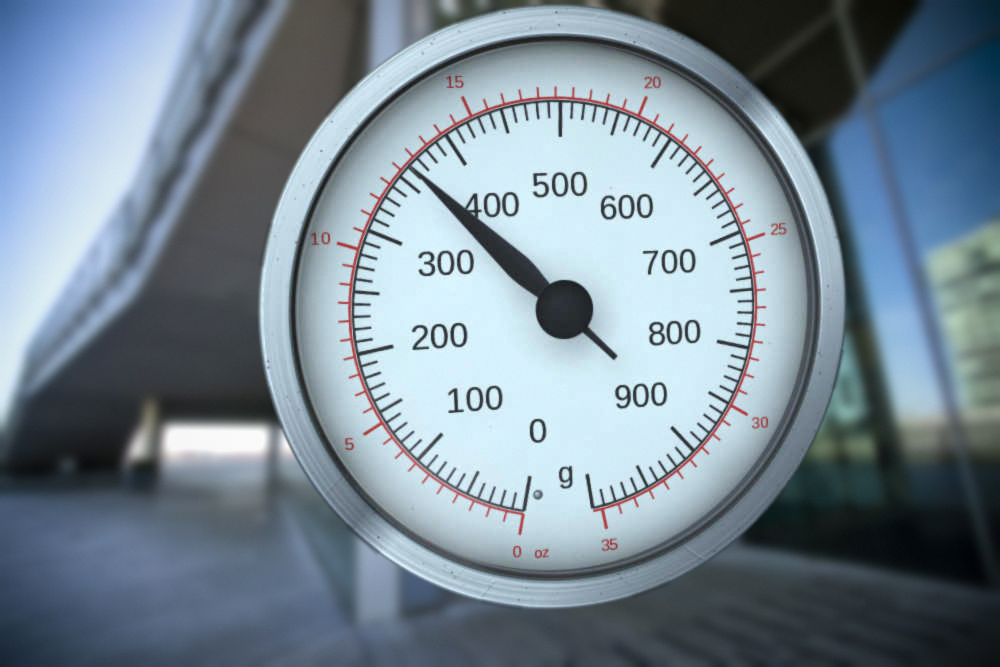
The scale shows 360 g
